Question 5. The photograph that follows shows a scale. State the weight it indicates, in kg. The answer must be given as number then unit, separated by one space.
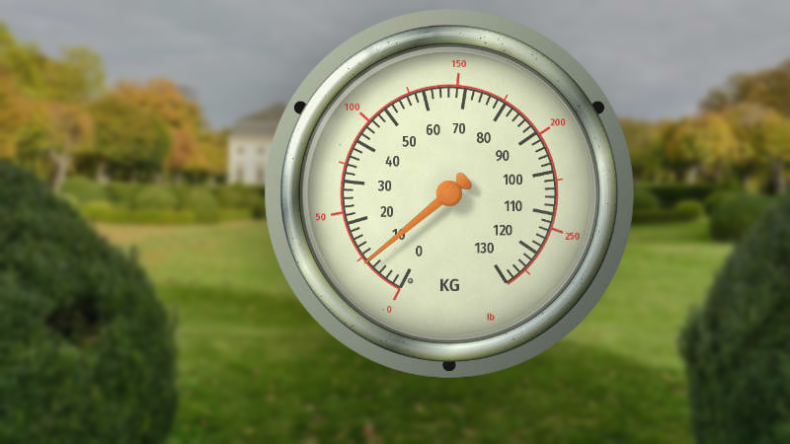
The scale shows 10 kg
